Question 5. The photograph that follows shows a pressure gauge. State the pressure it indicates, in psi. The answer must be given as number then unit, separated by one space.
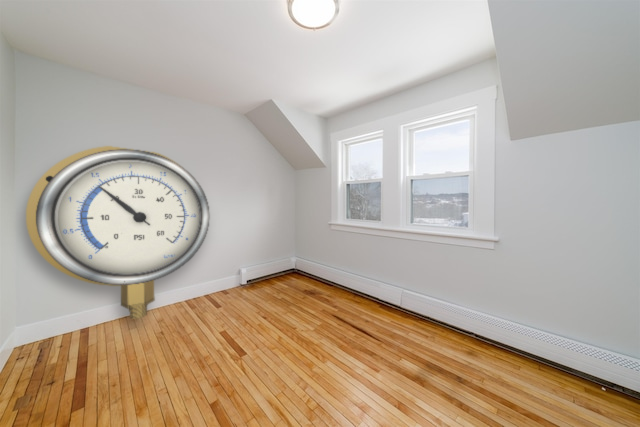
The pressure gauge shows 20 psi
